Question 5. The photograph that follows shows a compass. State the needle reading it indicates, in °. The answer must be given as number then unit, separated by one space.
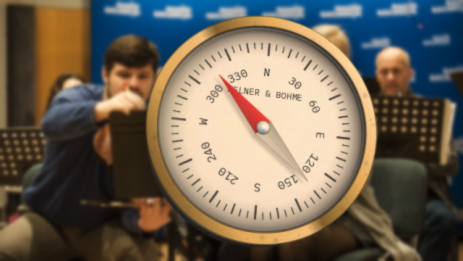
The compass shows 315 °
